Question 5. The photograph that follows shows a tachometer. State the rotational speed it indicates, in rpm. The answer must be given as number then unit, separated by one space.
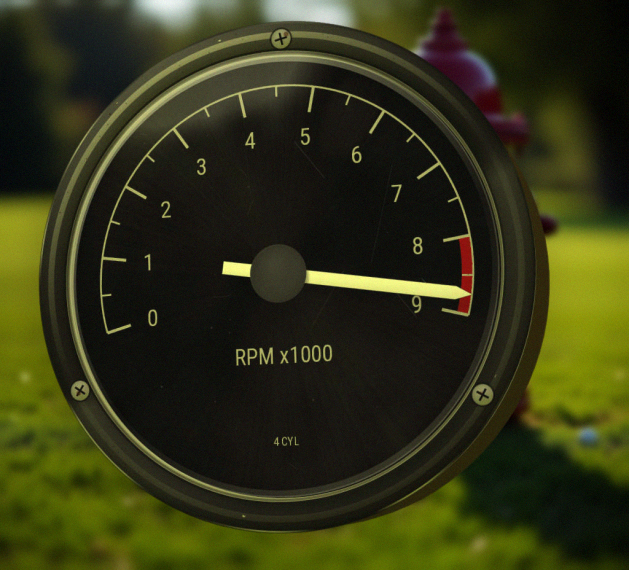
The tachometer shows 8750 rpm
